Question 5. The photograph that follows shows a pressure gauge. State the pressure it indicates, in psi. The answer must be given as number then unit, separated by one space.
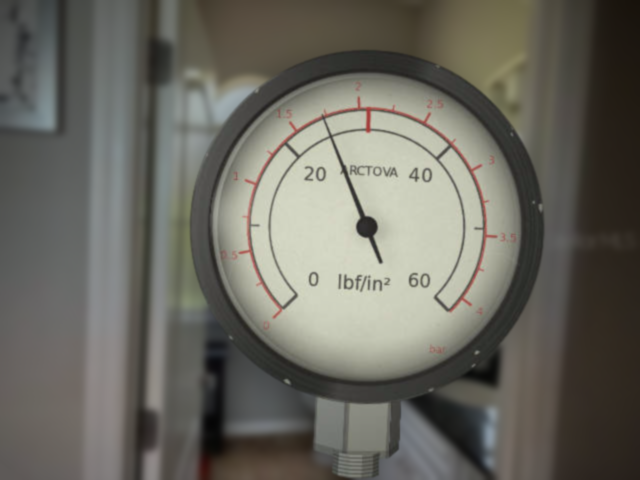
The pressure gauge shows 25 psi
